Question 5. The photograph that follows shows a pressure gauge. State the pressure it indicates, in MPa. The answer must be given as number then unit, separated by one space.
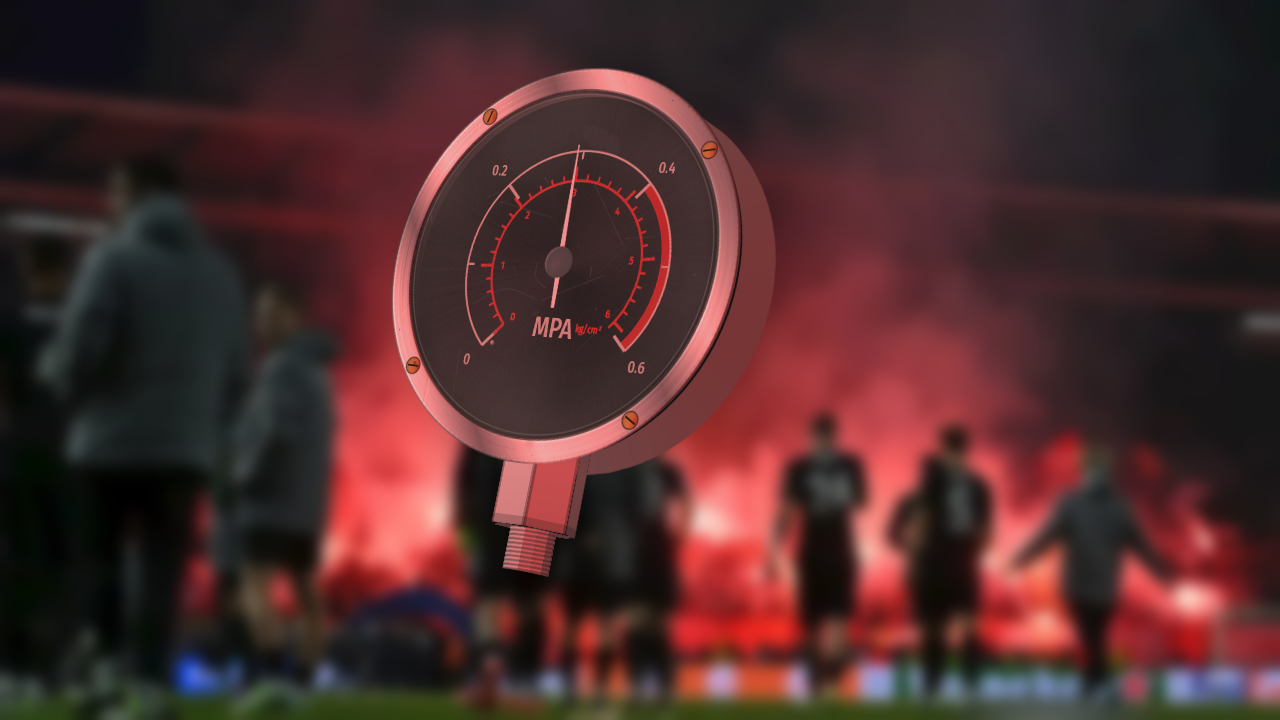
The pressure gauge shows 0.3 MPa
